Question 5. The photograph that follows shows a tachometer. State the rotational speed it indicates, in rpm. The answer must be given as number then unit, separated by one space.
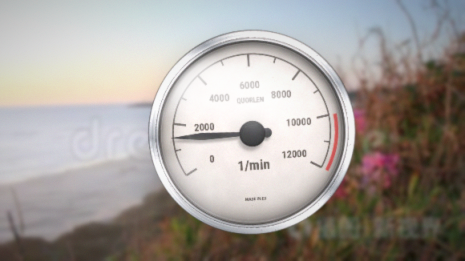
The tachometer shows 1500 rpm
